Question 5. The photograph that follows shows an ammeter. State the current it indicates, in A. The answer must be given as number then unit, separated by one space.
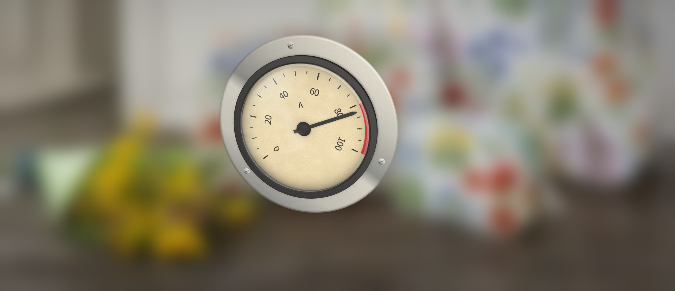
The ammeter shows 82.5 A
